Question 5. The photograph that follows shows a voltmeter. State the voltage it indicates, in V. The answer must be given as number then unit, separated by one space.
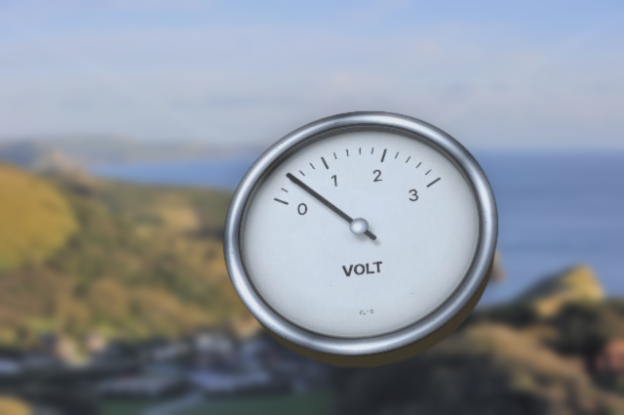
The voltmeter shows 0.4 V
